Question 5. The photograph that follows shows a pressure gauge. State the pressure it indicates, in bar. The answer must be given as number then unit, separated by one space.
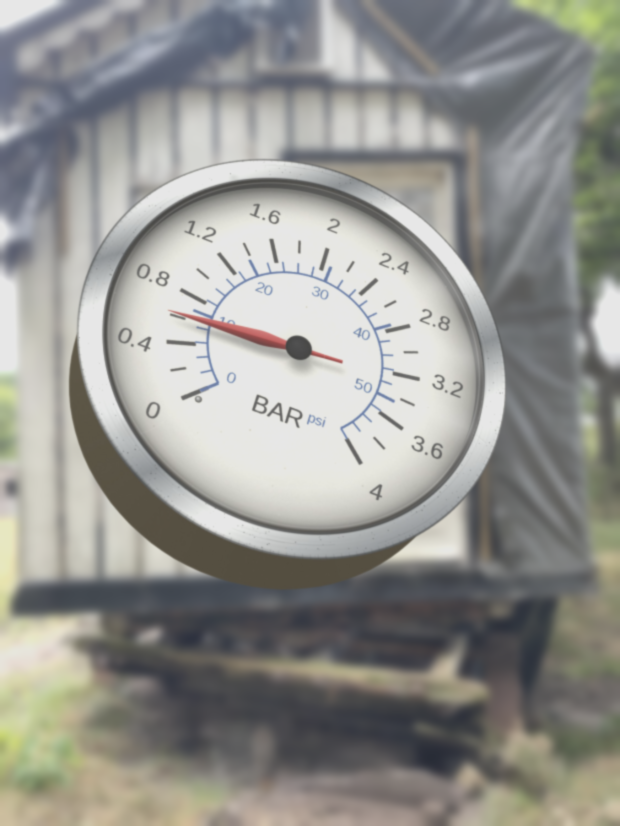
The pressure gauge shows 0.6 bar
